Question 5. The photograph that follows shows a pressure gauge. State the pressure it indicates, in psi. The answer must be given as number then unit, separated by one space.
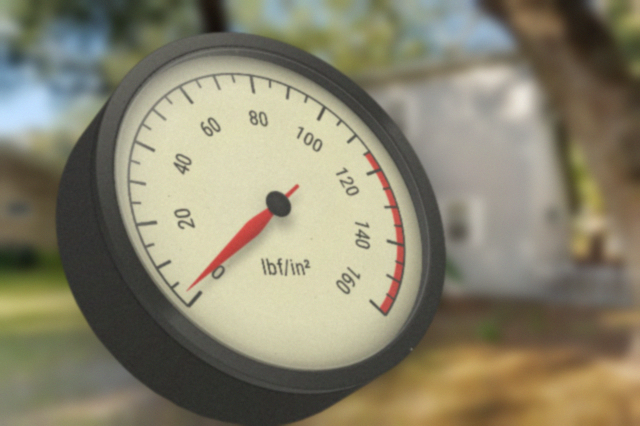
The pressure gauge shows 2.5 psi
